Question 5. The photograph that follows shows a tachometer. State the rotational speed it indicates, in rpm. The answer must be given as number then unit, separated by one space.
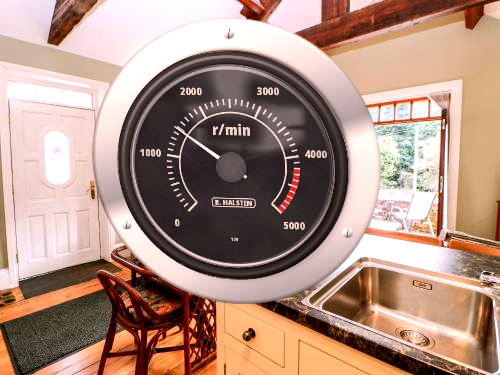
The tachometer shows 1500 rpm
